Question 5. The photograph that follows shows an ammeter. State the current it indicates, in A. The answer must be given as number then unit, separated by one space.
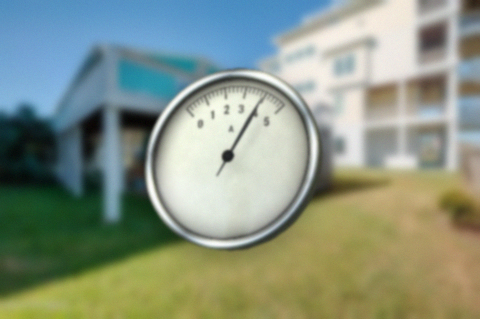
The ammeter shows 4 A
